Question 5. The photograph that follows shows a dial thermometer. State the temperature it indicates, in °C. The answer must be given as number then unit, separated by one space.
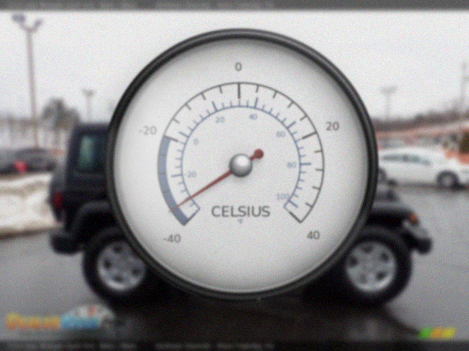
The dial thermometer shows -36 °C
